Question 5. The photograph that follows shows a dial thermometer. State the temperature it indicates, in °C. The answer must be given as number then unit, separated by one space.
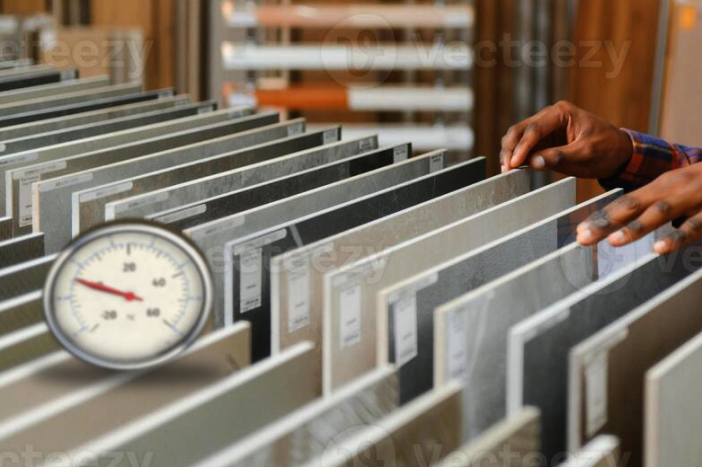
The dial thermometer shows 0 °C
